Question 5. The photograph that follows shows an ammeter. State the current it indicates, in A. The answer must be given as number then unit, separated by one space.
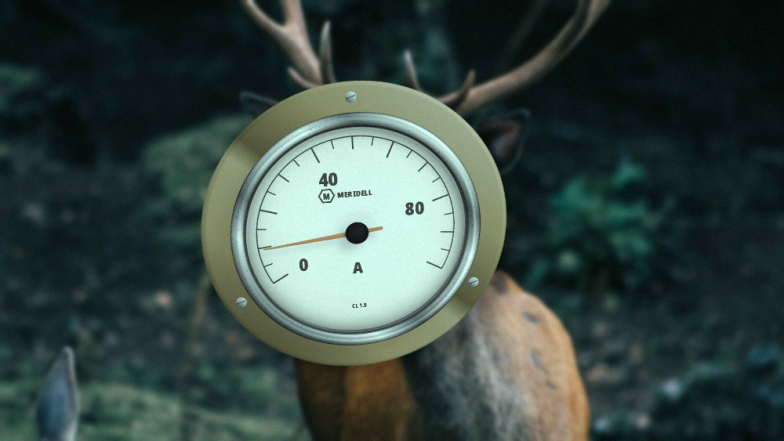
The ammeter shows 10 A
